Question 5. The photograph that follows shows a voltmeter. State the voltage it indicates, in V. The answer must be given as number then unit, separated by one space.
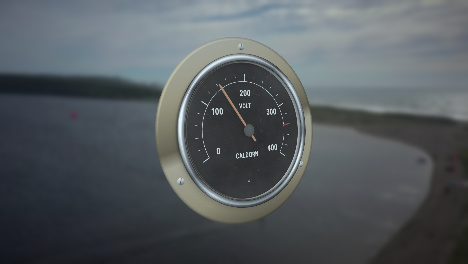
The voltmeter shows 140 V
